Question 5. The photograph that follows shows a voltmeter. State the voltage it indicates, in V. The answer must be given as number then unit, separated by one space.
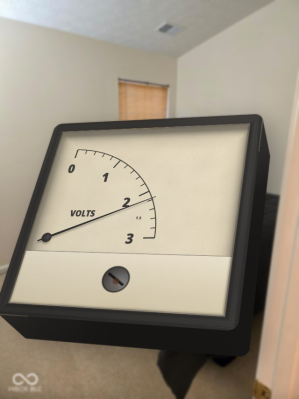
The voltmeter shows 2.2 V
